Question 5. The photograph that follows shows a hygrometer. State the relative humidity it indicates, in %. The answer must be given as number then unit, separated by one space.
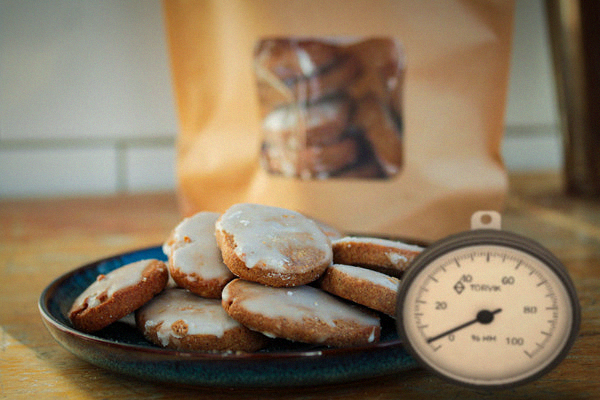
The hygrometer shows 5 %
